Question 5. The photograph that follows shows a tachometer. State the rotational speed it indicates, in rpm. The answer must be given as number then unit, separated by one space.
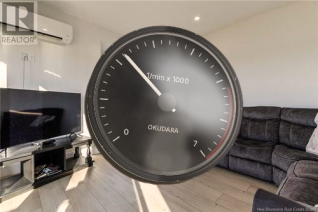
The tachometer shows 2200 rpm
